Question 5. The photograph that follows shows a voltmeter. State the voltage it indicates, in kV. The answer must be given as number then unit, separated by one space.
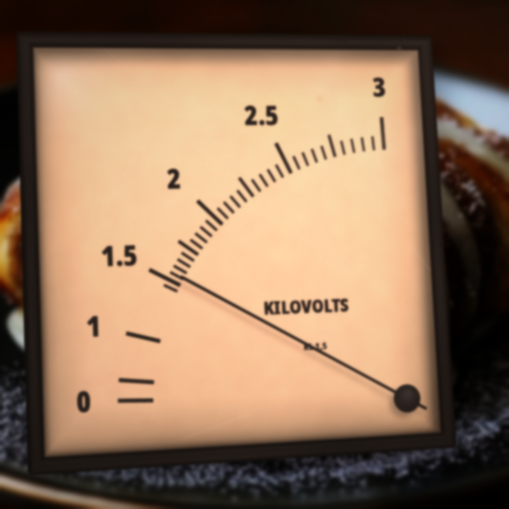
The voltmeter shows 1.55 kV
